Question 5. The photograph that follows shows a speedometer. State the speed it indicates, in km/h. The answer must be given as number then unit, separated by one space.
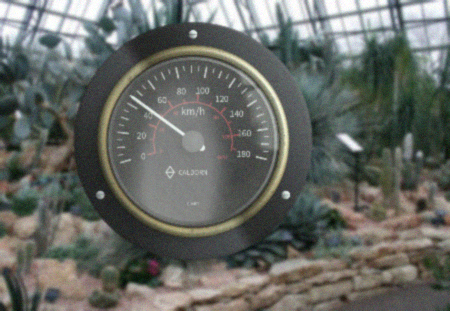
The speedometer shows 45 km/h
